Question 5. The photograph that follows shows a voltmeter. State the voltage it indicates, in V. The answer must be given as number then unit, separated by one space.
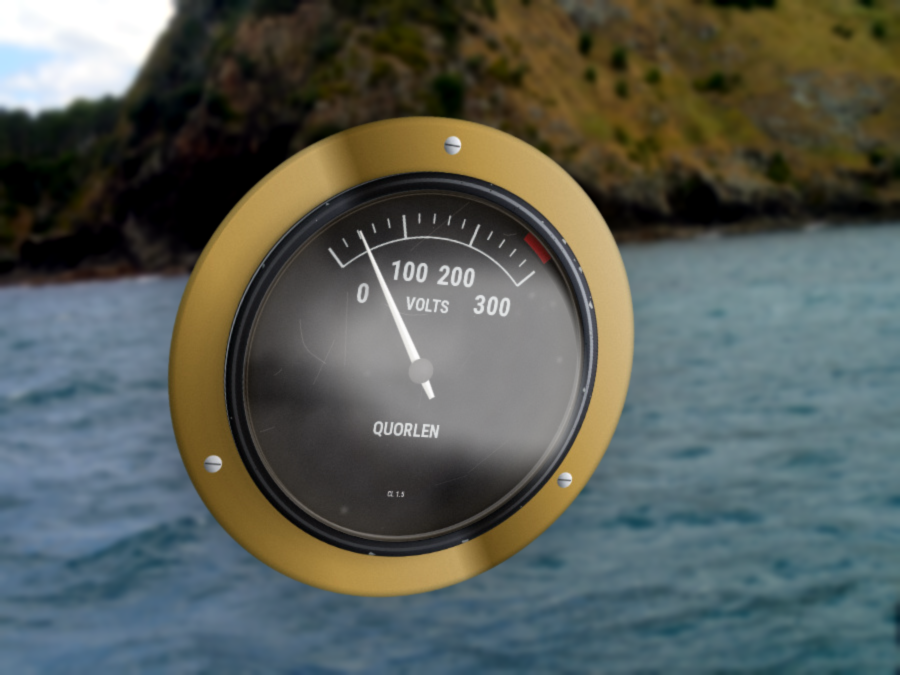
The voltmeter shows 40 V
